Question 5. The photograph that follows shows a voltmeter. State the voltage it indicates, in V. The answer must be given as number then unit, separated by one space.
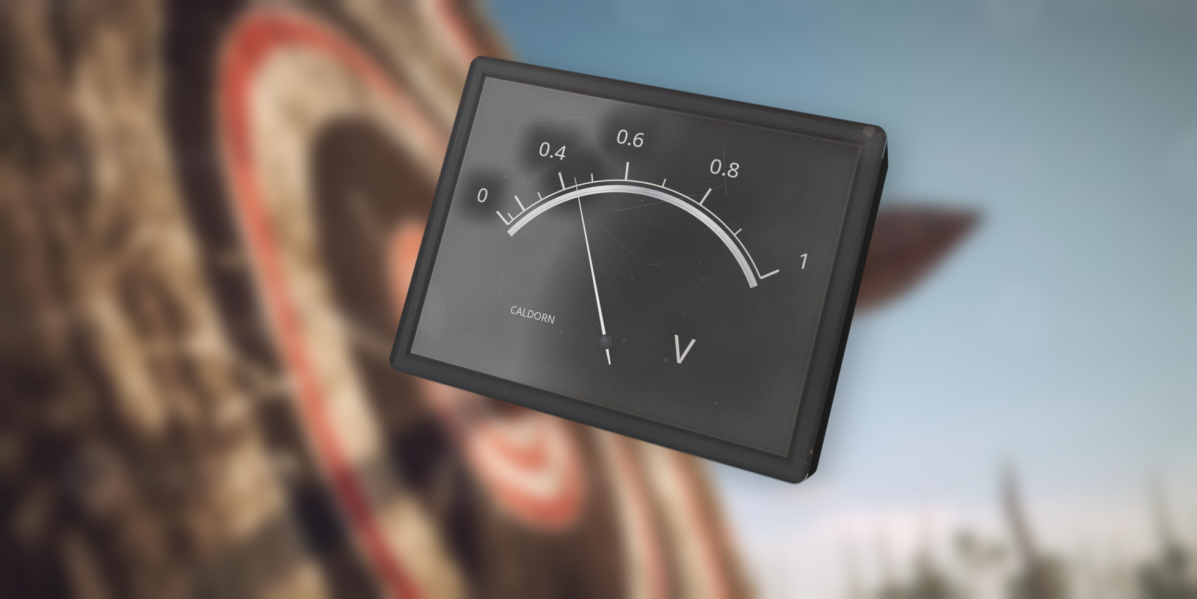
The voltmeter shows 0.45 V
